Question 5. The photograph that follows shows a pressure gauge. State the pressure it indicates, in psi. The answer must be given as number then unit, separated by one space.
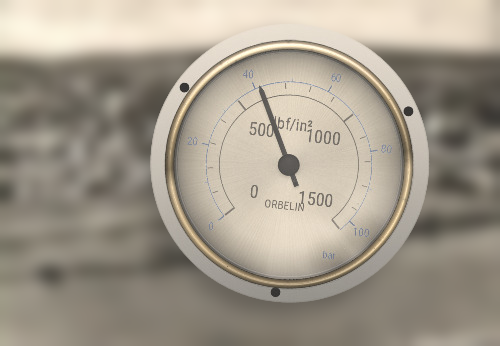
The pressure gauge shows 600 psi
